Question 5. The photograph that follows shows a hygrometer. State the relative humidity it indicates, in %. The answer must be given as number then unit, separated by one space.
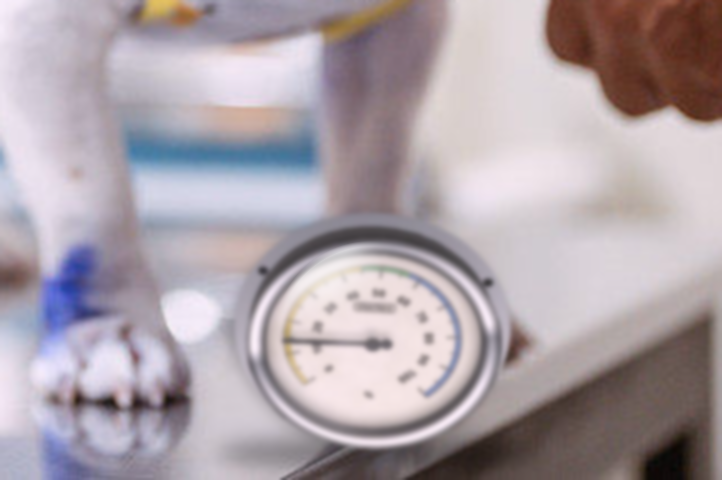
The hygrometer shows 15 %
